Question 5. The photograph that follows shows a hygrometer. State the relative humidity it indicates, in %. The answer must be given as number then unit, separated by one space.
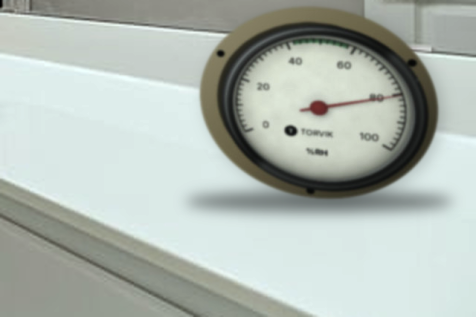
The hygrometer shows 80 %
